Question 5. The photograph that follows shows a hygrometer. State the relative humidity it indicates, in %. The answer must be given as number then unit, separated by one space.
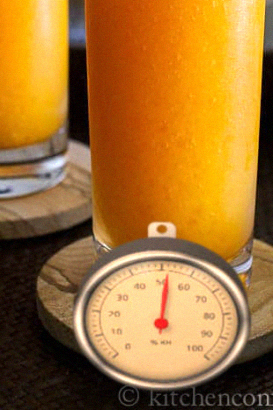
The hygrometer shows 52 %
